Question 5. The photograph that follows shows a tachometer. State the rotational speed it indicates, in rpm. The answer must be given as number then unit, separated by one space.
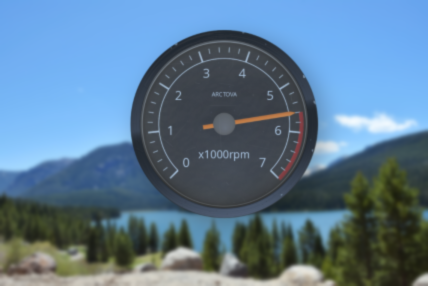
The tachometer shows 5600 rpm
